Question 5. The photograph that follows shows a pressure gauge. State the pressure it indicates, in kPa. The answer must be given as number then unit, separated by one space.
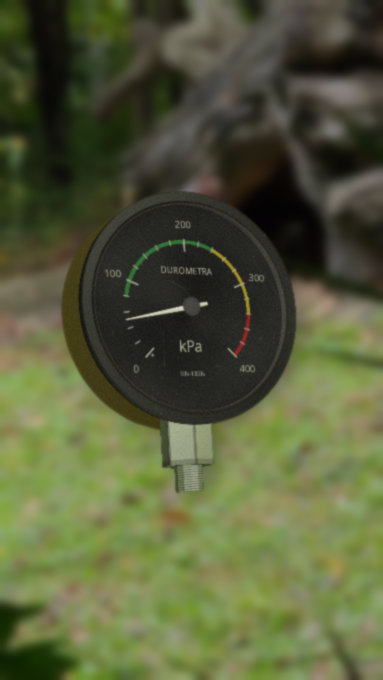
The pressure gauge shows 50 kPa
